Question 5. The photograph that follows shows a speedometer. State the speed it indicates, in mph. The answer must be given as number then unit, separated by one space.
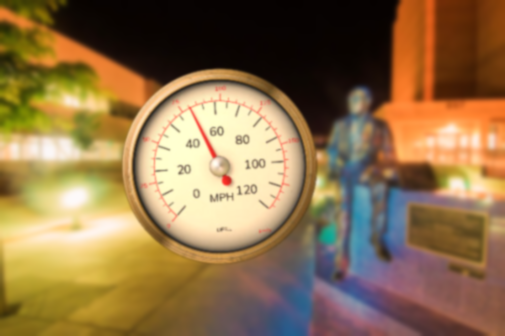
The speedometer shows 50 mph
